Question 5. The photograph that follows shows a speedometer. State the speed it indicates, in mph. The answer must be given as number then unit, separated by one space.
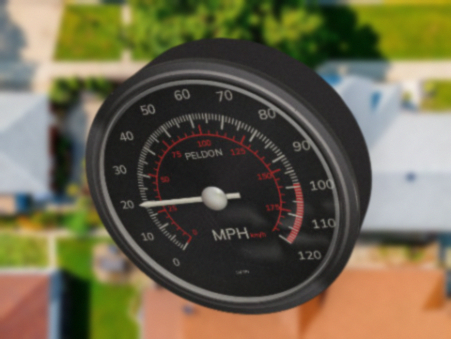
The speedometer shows 20 mph
